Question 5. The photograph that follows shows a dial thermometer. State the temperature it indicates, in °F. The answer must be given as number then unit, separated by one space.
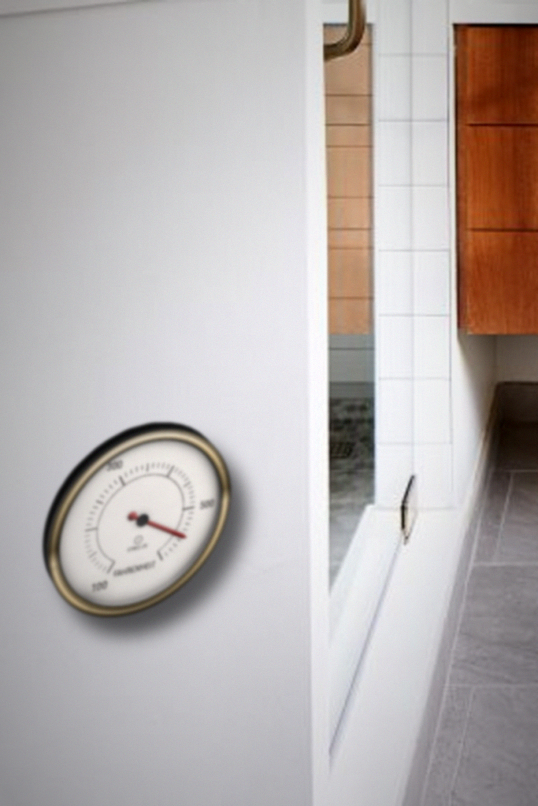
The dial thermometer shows 550 °F
